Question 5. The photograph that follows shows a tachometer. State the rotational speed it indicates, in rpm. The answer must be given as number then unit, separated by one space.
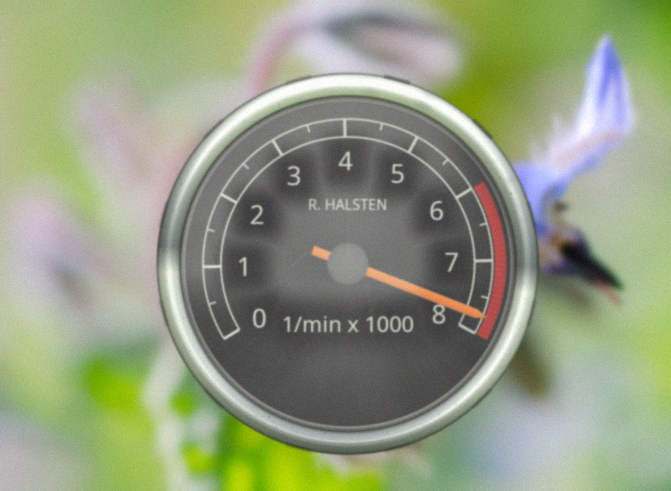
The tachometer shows 7750 rpm
